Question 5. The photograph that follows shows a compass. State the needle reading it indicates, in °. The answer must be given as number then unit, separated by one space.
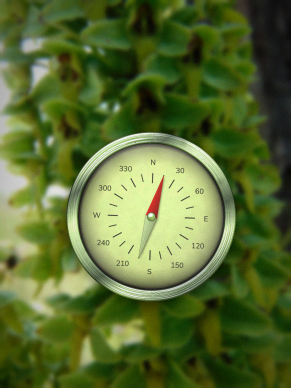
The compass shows 15 °
